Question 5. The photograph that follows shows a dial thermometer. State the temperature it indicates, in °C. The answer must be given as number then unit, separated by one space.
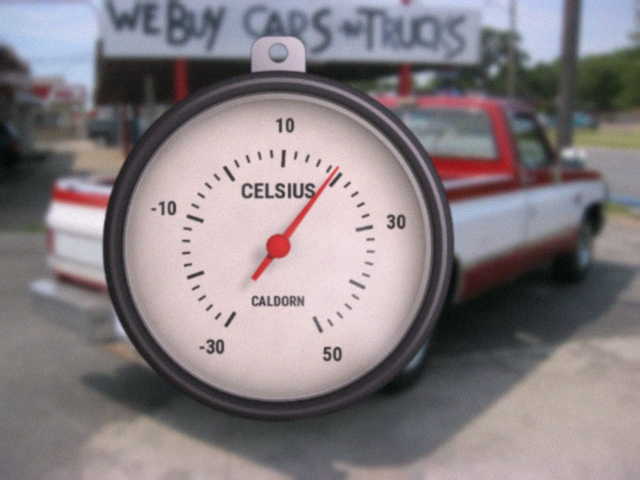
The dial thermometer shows 19 °C
